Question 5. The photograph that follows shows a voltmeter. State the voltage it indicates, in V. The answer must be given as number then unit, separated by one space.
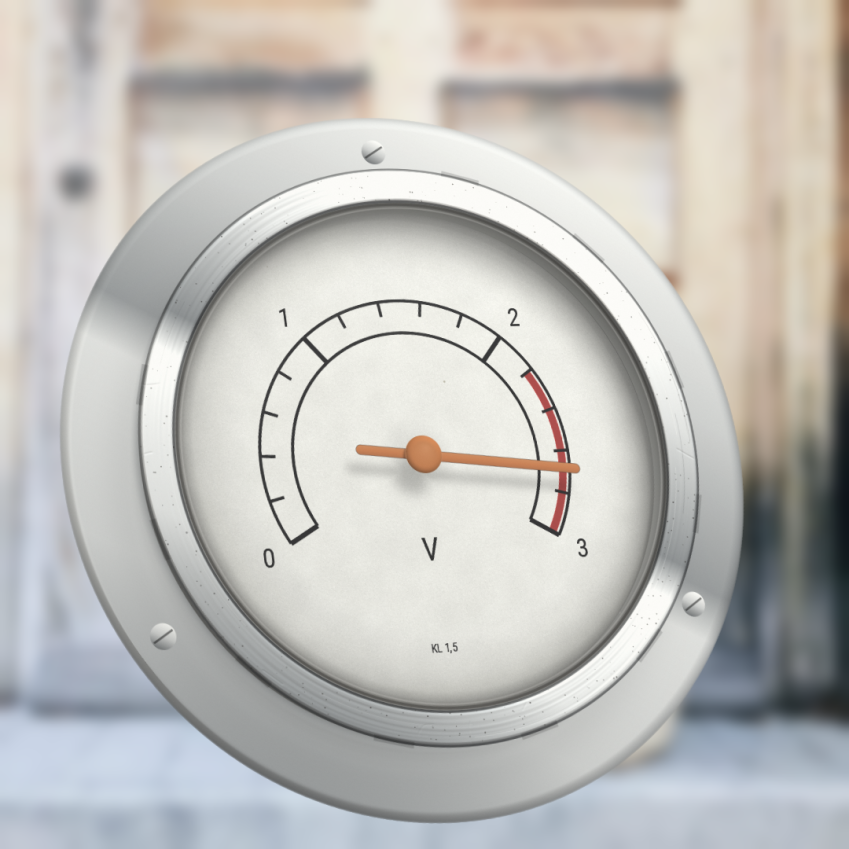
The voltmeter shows 2.7 V
